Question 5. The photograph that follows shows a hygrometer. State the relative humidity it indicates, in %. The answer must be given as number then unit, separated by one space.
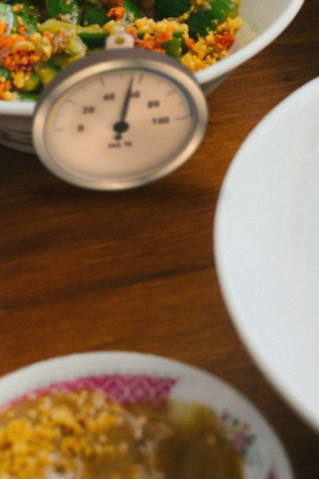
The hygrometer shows 55 %
